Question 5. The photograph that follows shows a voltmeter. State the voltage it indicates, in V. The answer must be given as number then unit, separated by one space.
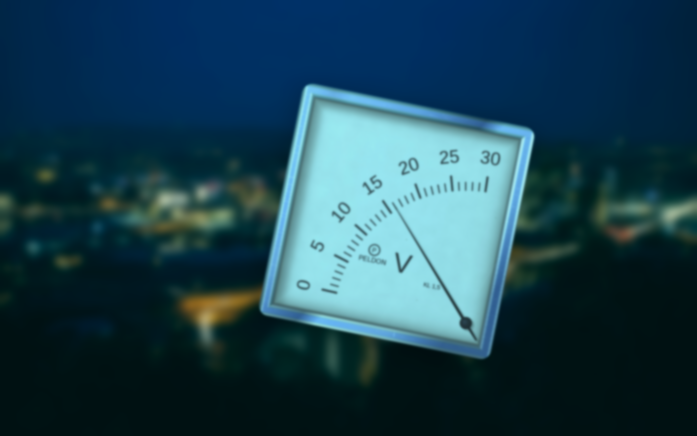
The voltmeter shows 16 V
